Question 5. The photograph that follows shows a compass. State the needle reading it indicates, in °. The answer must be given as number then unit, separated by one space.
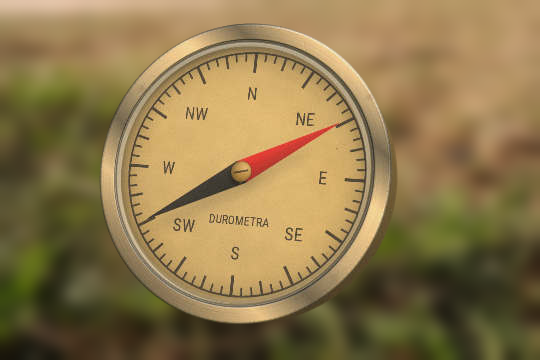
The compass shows 60 °
